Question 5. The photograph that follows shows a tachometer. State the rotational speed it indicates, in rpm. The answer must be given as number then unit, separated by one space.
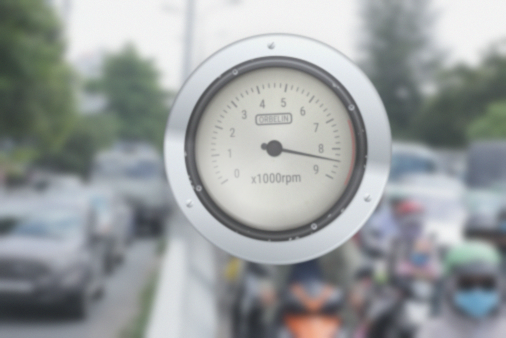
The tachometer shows 8400 rpm
